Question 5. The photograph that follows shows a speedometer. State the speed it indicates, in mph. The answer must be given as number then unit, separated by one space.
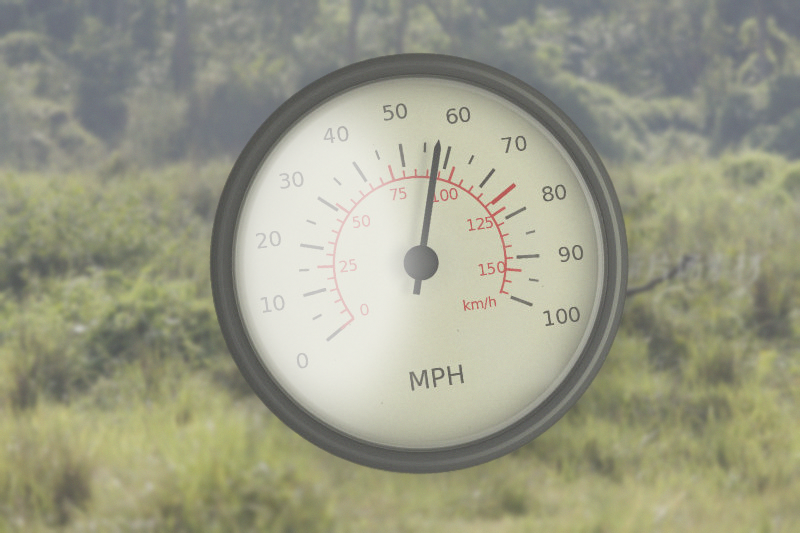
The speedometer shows 57.5 mph
